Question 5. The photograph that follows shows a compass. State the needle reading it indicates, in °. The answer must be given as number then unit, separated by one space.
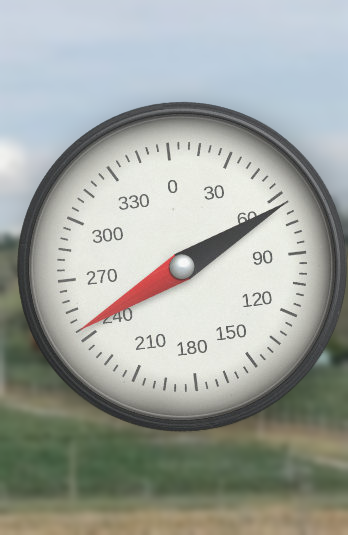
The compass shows 245 °
